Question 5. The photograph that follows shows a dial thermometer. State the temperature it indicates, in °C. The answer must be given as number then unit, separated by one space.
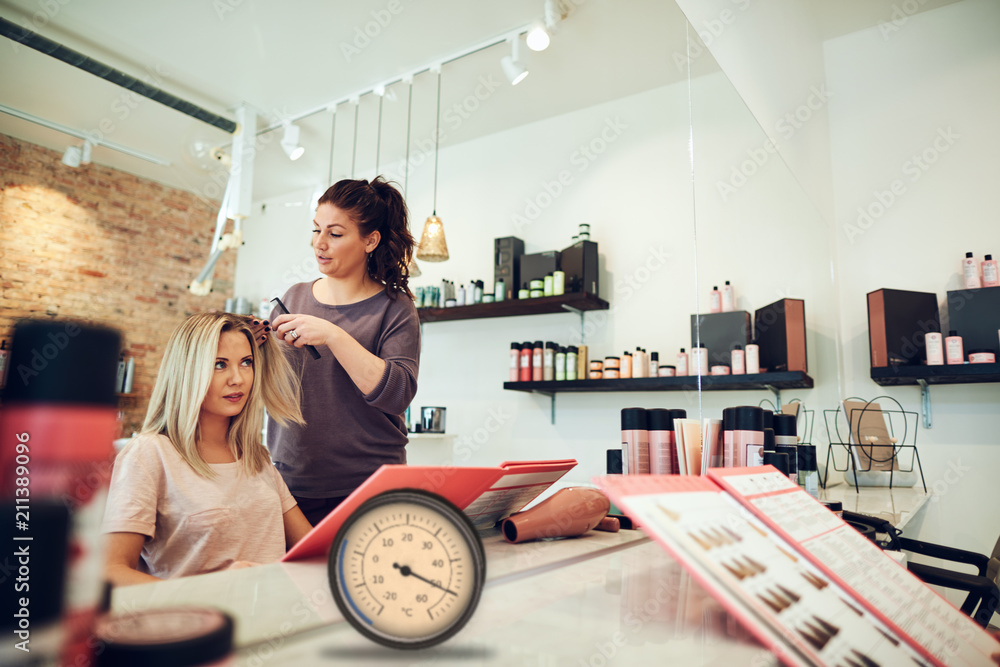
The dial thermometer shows 50 °C
